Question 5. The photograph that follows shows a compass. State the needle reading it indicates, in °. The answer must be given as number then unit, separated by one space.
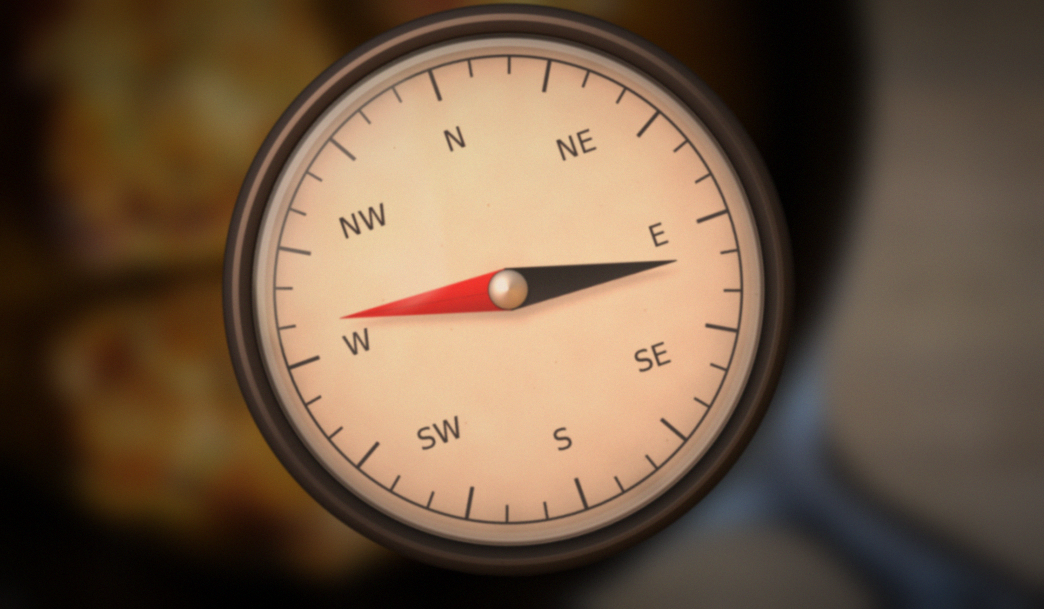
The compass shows 280 °
